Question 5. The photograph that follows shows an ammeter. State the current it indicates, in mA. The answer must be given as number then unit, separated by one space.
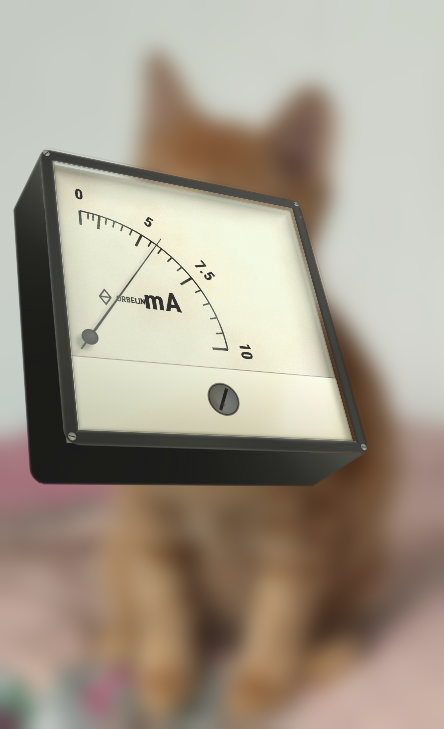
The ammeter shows 5.75 mA
